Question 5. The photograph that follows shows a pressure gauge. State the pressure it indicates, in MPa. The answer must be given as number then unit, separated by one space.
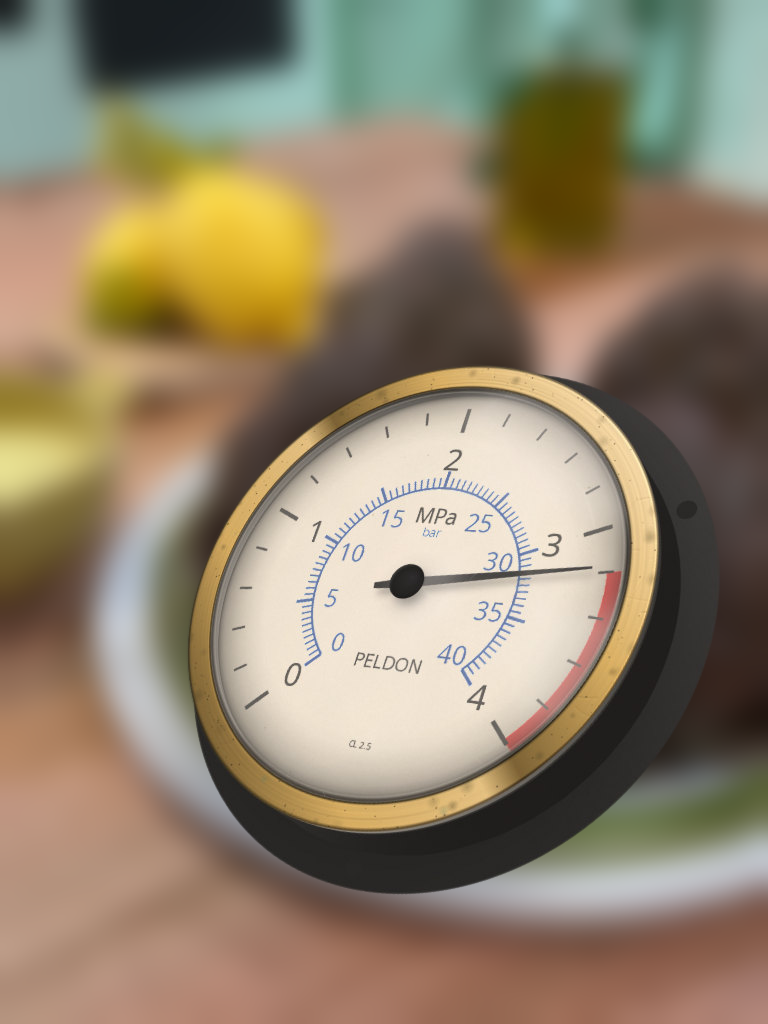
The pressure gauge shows 3.2 MPa
